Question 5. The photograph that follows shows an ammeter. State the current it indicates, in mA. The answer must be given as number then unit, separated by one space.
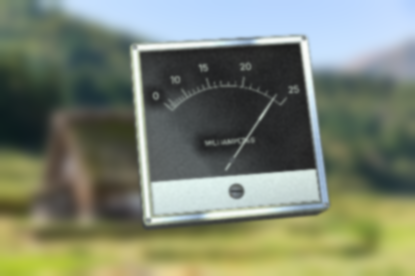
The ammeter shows 24 mA
